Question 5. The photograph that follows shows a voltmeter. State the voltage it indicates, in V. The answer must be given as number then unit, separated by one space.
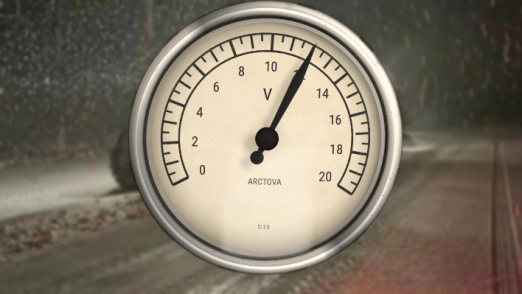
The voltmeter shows 12 V
